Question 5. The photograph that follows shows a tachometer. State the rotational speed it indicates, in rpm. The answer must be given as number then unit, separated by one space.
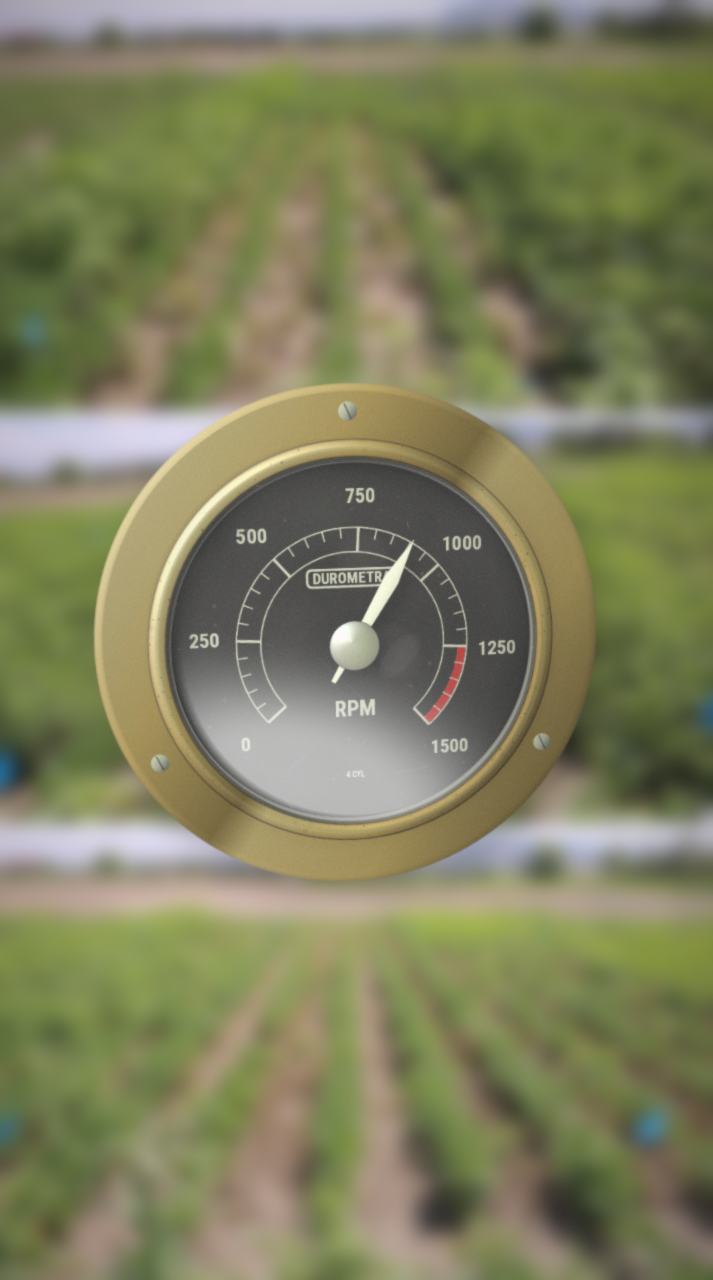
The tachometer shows 900 rpm
